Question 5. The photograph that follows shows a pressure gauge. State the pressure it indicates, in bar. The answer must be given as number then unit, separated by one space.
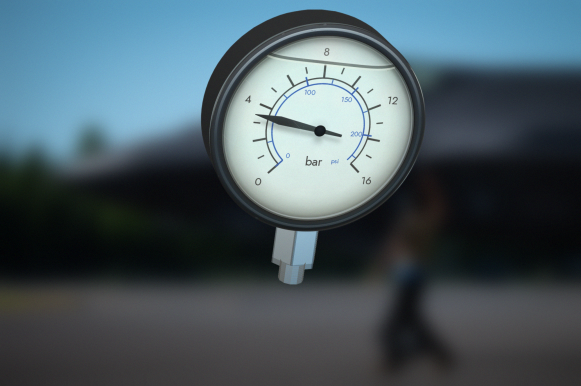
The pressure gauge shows 3.5 bar
